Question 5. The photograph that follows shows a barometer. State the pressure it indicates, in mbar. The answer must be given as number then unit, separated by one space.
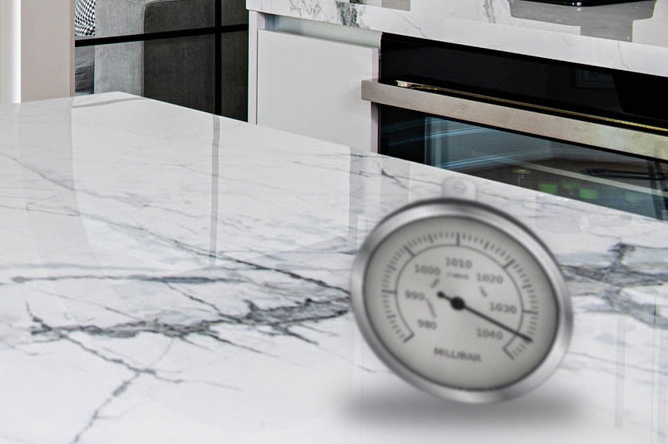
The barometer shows 1035 mbar
